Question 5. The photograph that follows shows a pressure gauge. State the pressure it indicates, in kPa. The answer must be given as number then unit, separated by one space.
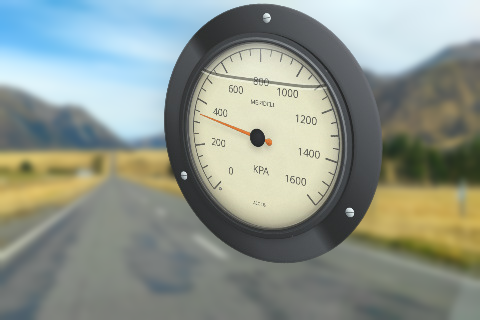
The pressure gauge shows 350 kPa
